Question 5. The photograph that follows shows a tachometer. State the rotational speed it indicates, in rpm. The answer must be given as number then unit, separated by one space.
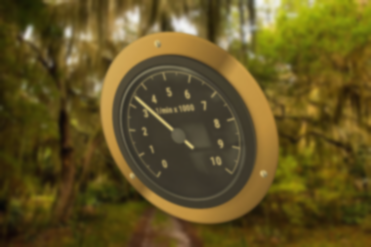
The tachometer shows 3500 rpm
